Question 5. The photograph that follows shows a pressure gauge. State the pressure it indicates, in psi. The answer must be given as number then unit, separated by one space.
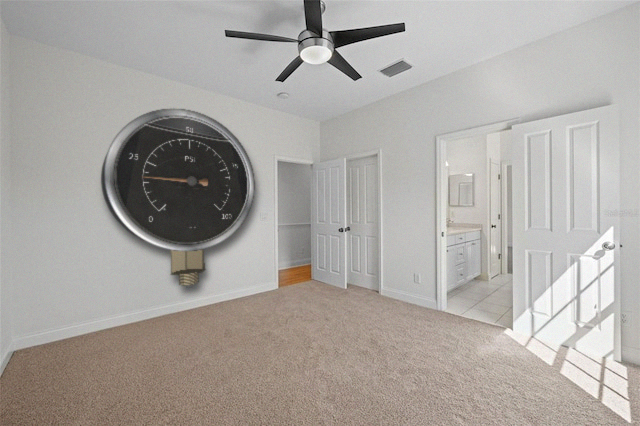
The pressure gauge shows 17.5 psi
